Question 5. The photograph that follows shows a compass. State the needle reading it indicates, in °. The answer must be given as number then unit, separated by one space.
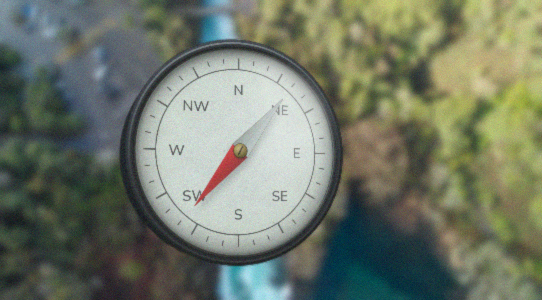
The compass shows 220 °
